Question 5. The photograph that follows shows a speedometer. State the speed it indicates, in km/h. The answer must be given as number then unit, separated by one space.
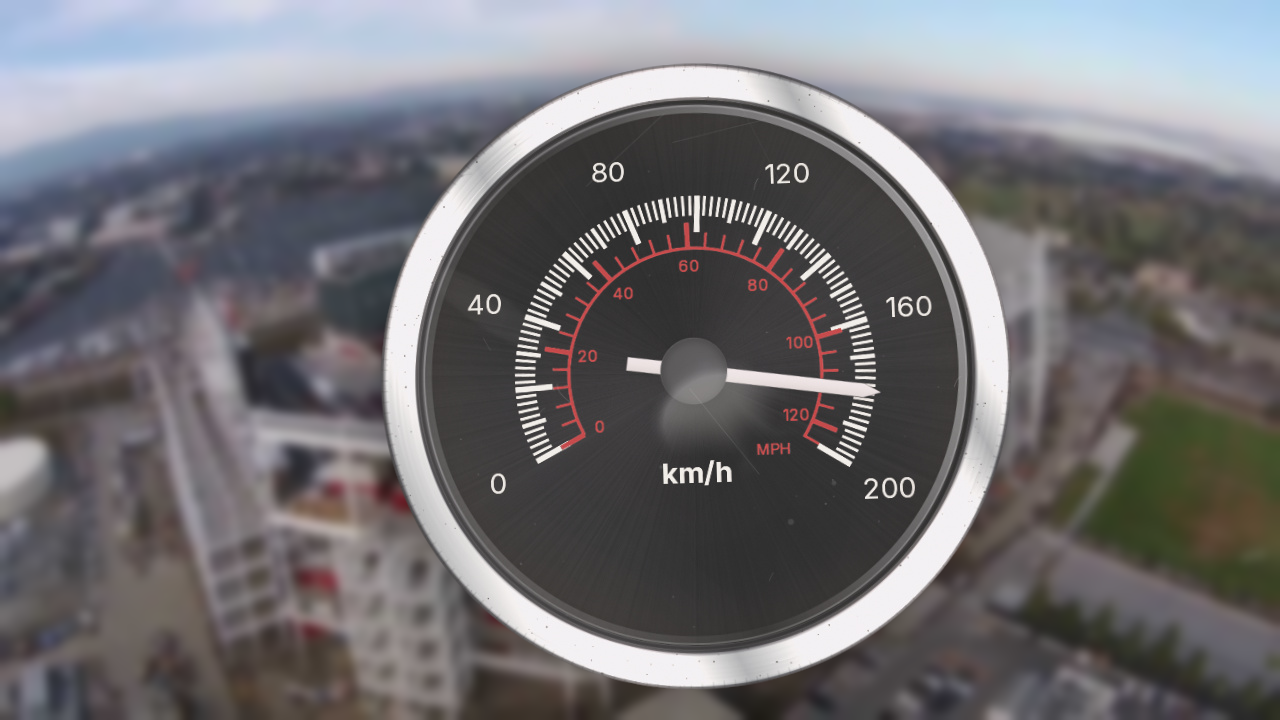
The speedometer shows 180 km/h
